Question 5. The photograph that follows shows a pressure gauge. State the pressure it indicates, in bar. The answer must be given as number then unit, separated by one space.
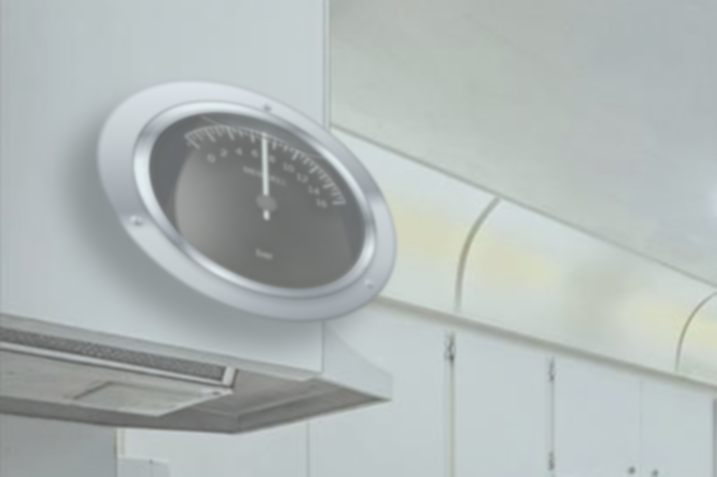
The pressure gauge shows 7 bar
